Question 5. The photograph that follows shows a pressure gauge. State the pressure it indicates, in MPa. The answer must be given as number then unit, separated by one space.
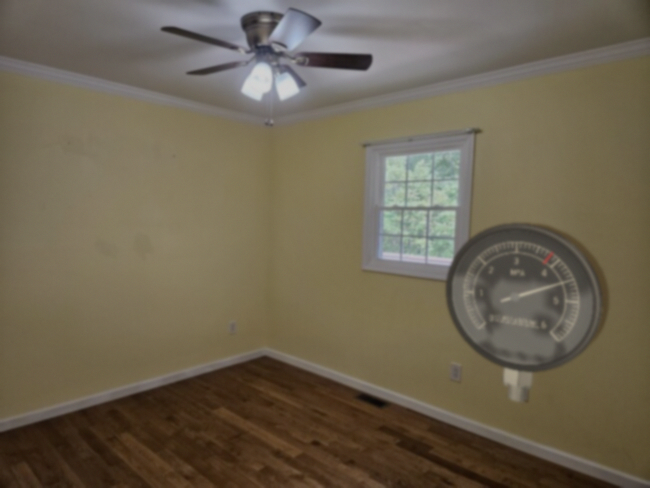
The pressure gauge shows 4.5 MPa
